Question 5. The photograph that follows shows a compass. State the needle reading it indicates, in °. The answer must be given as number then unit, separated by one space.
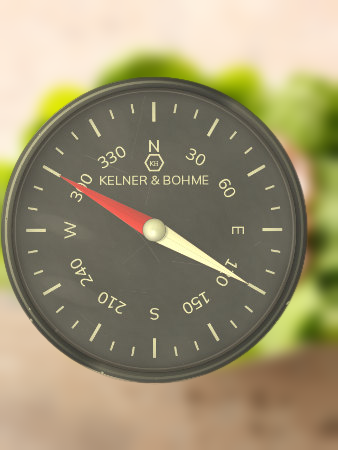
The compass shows 300 °
